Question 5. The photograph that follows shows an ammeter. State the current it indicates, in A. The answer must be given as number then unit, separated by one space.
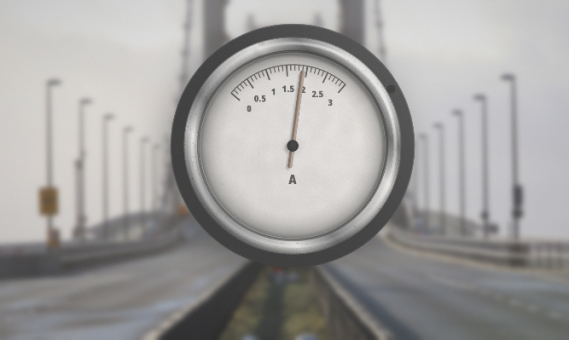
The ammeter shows 1.9 A
